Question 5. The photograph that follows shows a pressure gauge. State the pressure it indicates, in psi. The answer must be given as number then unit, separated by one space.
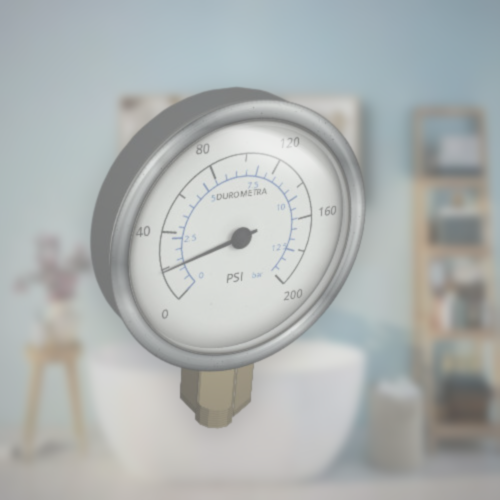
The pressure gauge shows 20 psi
